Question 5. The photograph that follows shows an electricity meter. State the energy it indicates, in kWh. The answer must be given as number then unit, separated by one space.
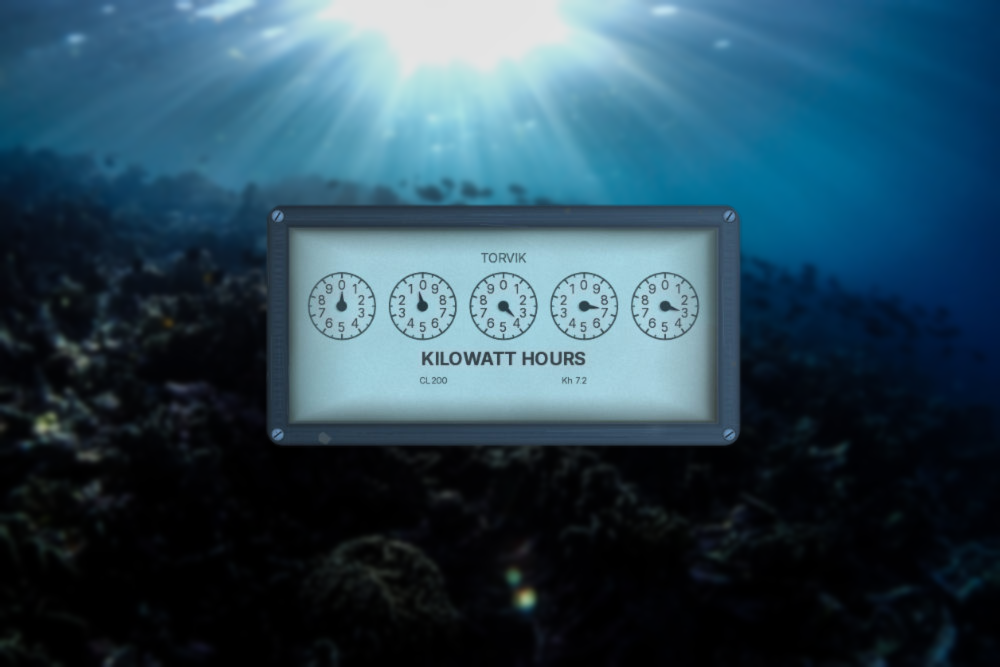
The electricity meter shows 373 kWh
